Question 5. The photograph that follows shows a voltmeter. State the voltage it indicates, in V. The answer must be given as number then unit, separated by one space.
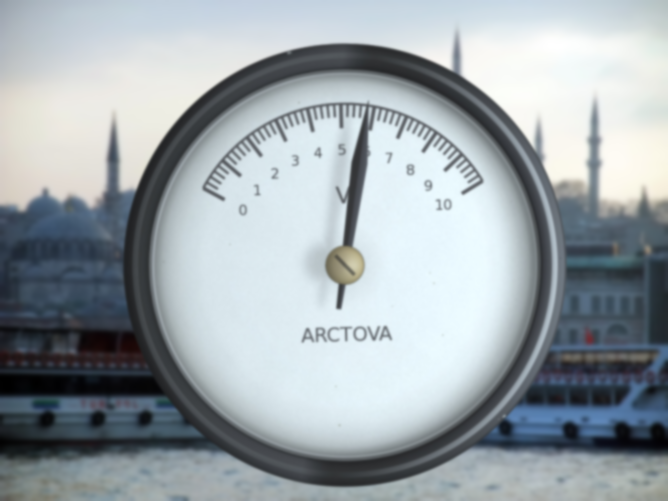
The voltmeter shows 5.8 V
